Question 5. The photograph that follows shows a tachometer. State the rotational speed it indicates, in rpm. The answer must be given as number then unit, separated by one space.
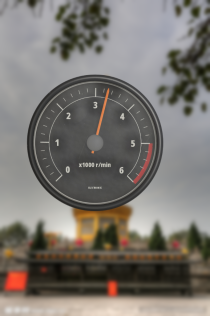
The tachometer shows 3300 rpm
